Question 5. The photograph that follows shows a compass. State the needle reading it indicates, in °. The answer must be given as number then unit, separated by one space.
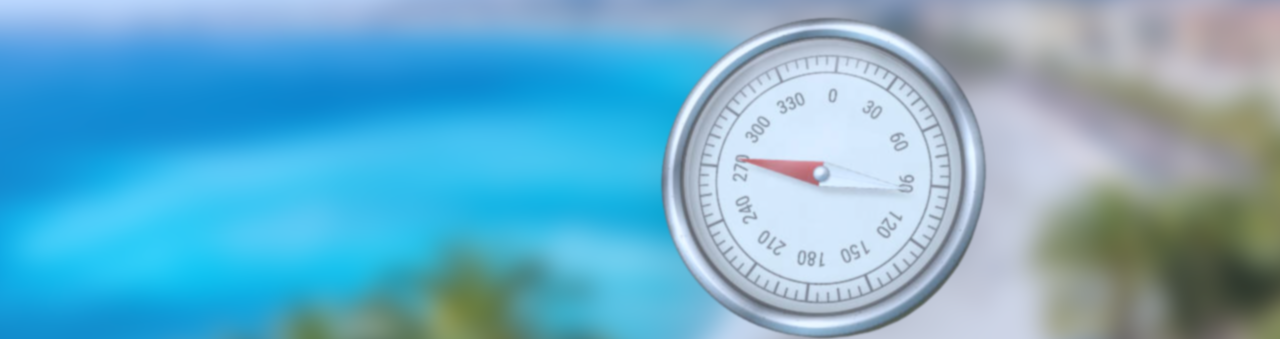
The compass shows 275 °
